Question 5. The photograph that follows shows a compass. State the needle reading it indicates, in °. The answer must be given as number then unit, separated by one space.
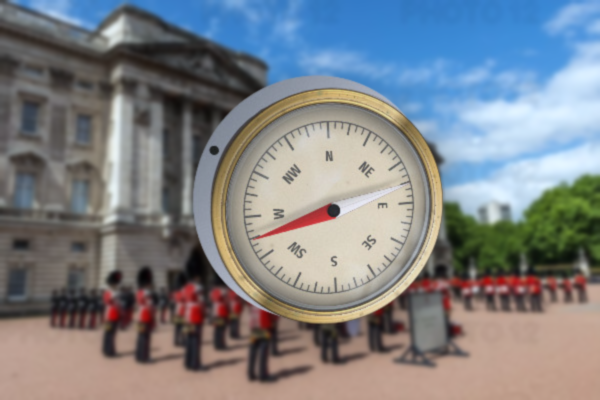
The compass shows 255 °
